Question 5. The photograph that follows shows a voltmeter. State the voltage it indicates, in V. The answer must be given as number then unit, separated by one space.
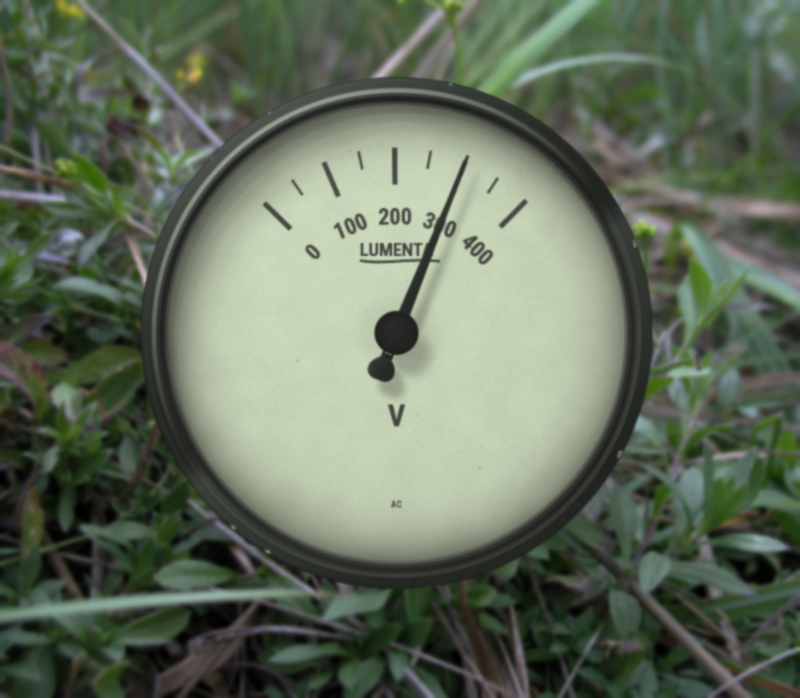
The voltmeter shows 300 V
